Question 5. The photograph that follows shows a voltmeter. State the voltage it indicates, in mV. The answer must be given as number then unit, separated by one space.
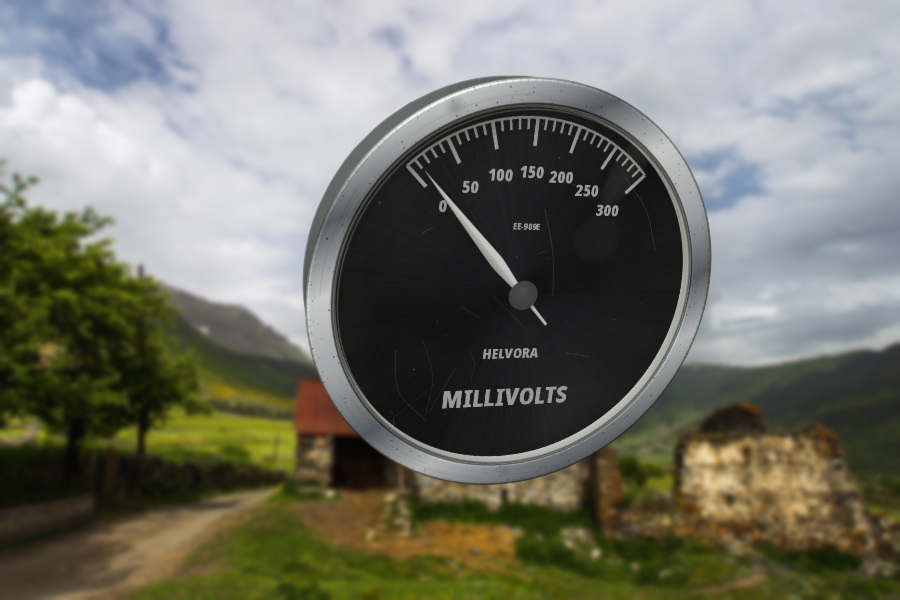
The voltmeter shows 10 mV
